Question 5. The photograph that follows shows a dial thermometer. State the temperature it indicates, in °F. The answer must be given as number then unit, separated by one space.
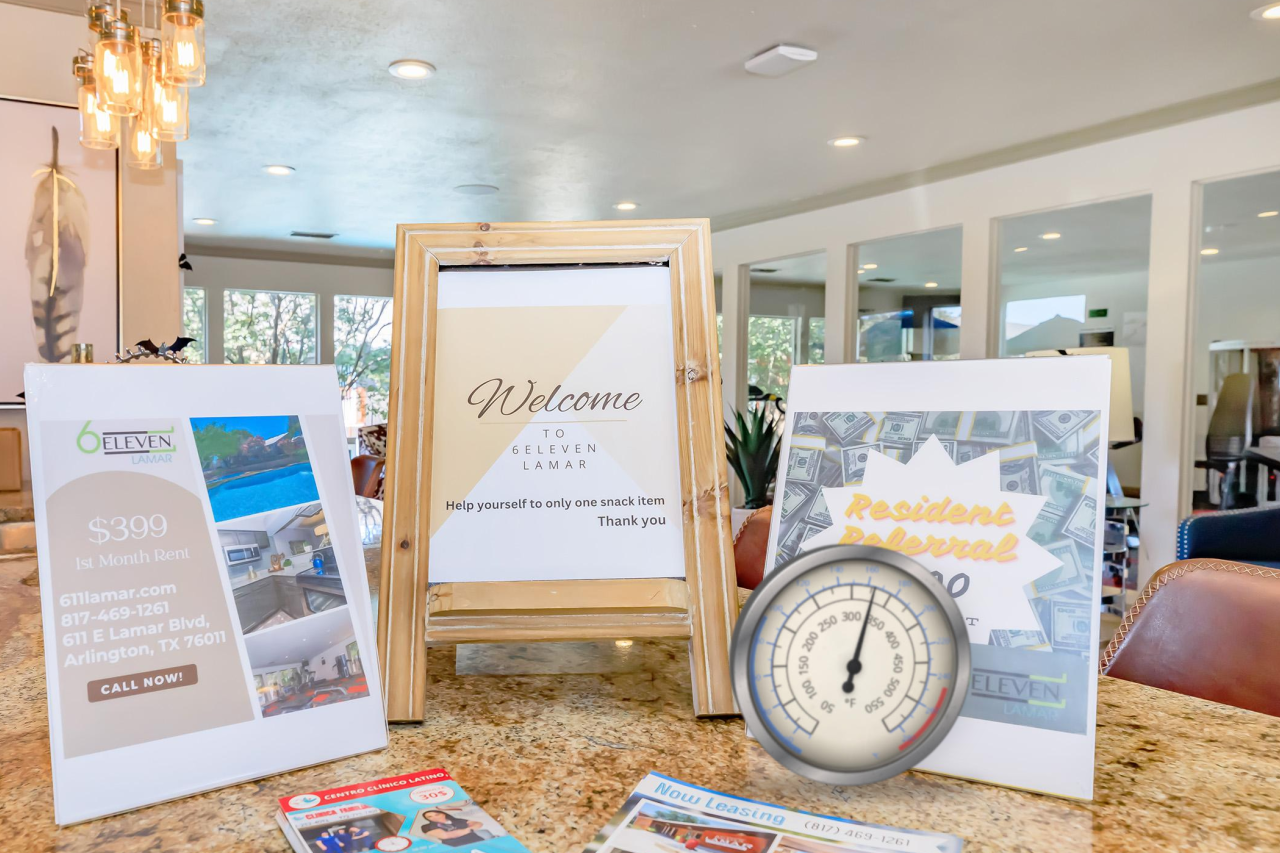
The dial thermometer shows 325 °F
